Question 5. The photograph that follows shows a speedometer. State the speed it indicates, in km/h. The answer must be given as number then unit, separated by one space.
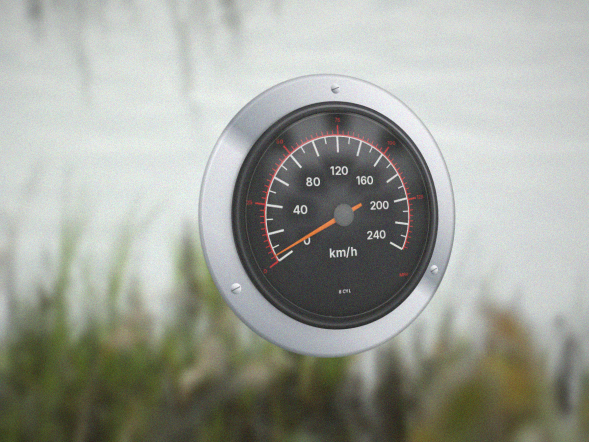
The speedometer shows 5 km/h
